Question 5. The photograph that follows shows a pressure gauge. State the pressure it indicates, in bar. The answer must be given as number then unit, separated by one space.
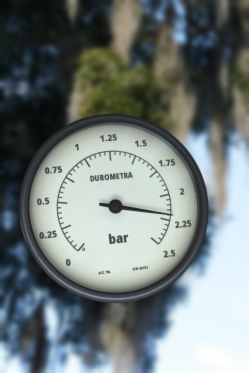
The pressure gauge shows 2.2 bar
